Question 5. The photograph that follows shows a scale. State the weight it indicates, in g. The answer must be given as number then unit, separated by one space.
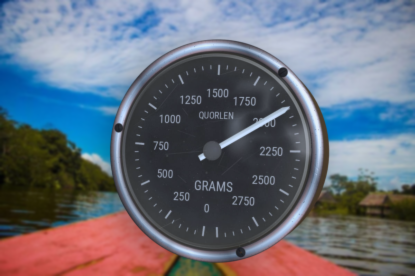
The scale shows 2000 g
